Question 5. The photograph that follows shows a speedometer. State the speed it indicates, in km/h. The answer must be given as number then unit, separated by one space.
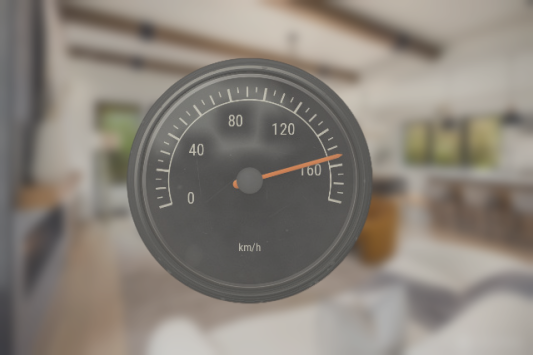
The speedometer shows 155 km/h
